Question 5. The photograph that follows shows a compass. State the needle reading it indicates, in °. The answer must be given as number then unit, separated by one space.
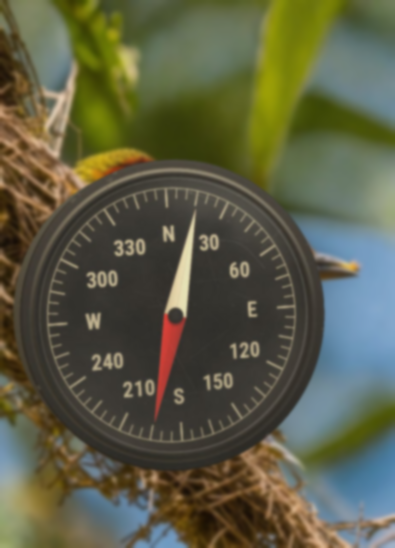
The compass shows 195 °
